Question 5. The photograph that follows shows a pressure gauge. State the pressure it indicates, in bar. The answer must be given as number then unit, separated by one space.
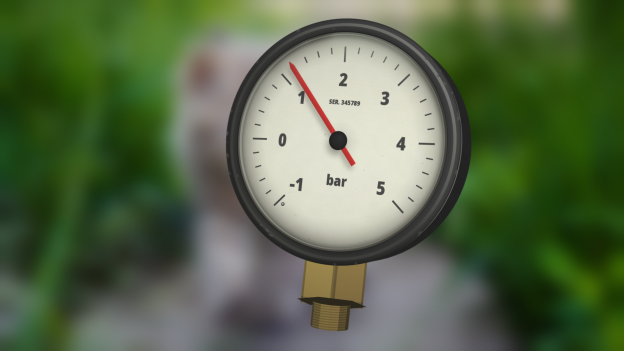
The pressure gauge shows 1.2 bar
